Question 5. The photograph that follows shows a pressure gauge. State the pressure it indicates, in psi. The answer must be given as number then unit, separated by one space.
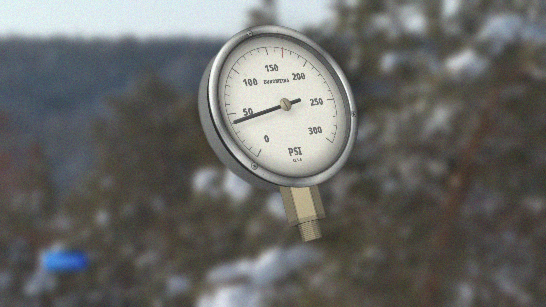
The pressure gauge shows 40 psi
